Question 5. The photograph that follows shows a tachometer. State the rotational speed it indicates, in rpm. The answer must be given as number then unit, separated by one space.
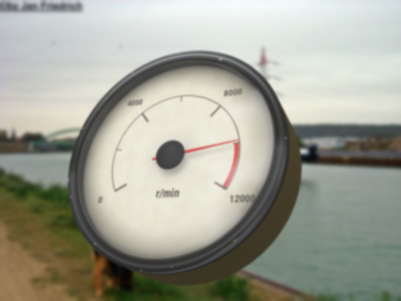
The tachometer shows 10000 rpm
